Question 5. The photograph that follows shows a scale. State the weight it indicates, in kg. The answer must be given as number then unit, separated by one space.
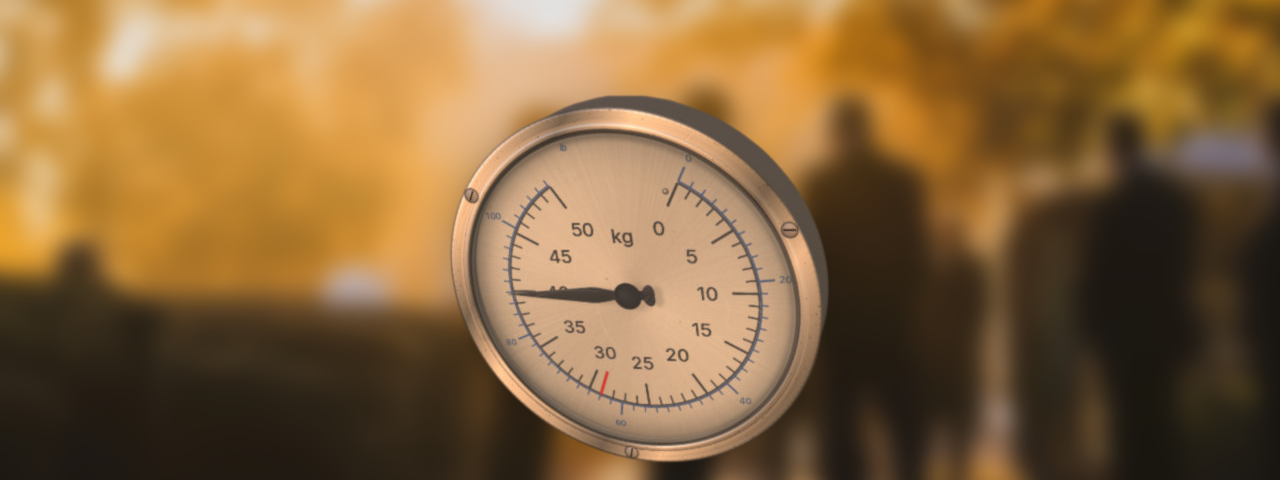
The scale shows 40 kg
